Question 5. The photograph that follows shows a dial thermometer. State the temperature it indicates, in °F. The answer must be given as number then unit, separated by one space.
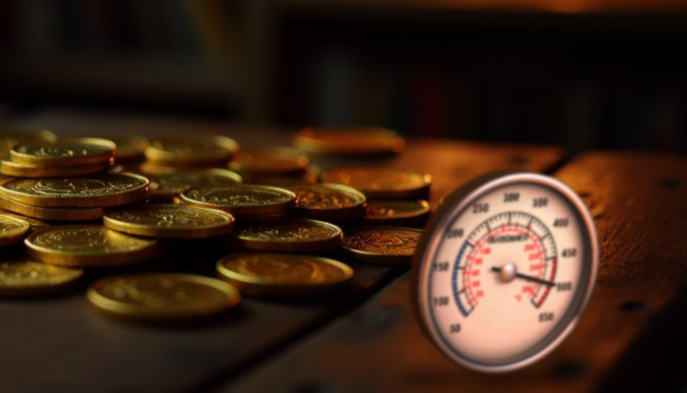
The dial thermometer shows 500 °F
